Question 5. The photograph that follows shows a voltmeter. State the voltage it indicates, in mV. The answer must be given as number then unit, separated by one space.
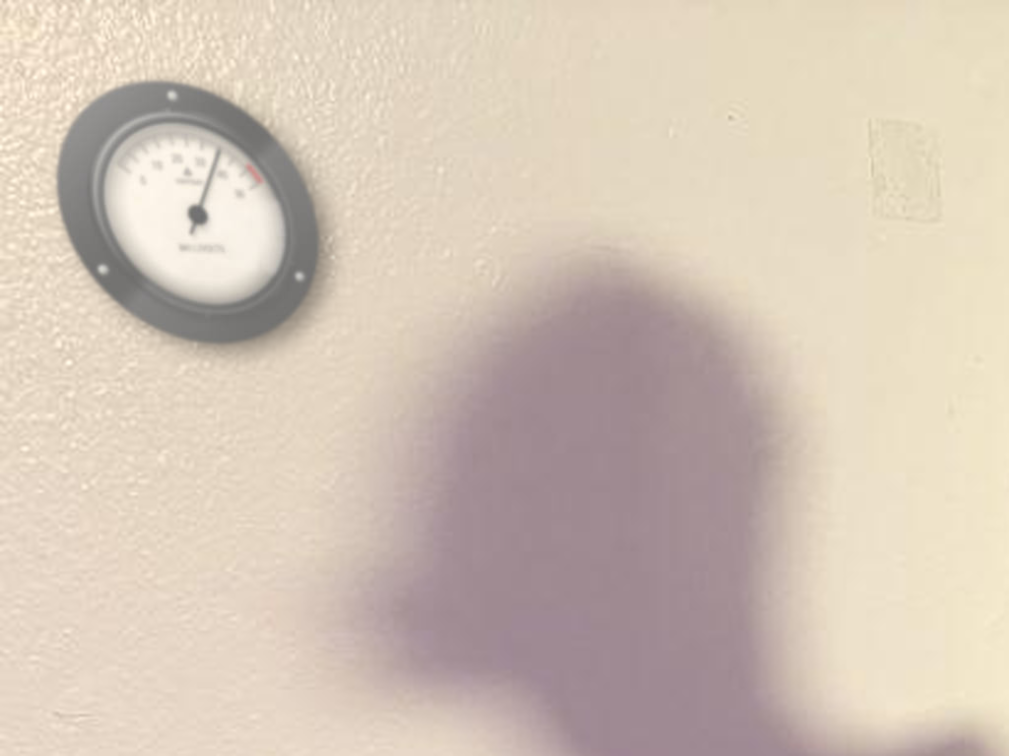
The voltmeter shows 35 mV
